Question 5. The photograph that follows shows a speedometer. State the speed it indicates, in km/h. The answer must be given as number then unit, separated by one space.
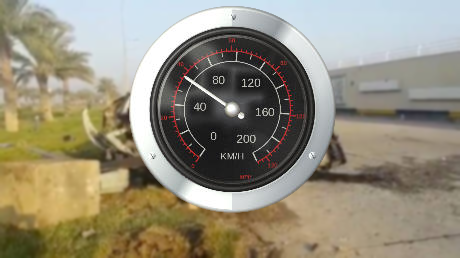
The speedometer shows 60 km/h
